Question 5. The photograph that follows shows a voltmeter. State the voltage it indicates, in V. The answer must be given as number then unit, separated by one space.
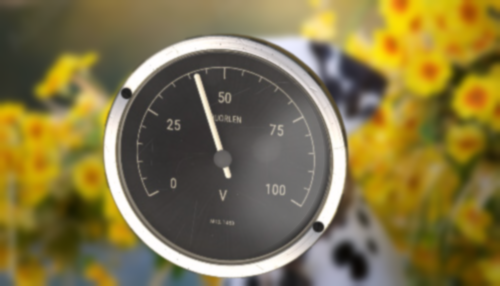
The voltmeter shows 42.5 V
